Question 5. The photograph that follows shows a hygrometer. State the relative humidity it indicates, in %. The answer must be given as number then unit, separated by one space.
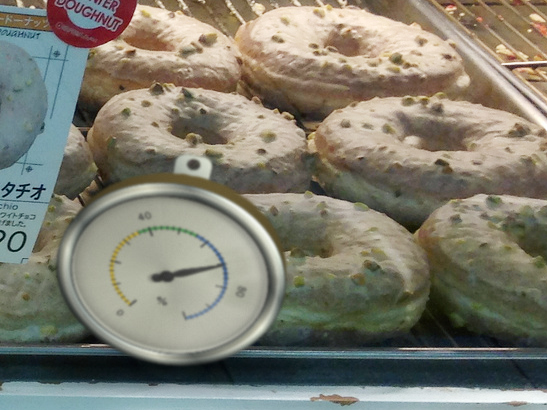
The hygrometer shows 70 %
